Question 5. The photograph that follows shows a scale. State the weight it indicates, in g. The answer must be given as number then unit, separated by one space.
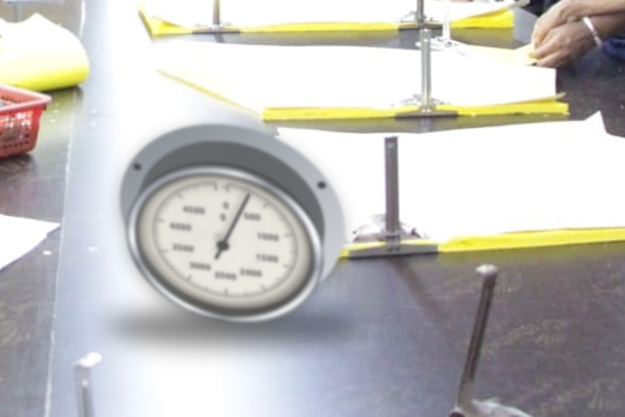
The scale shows 250 g
